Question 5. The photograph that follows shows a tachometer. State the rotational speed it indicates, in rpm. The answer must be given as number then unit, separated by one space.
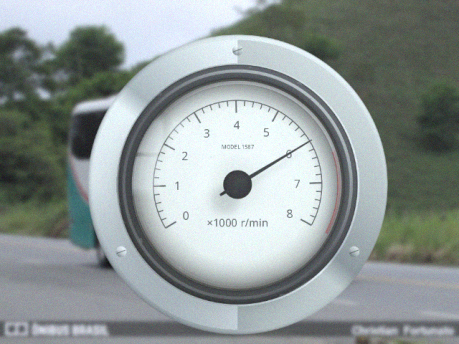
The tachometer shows 6000 rpm
